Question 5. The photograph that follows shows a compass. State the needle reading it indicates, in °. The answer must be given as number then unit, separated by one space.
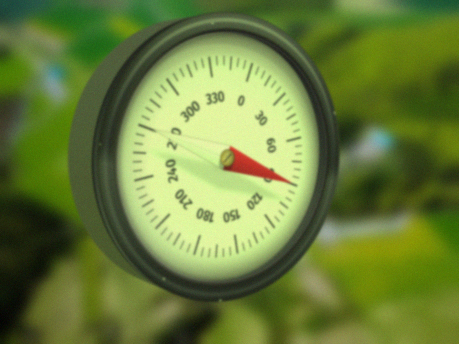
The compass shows 90 °
